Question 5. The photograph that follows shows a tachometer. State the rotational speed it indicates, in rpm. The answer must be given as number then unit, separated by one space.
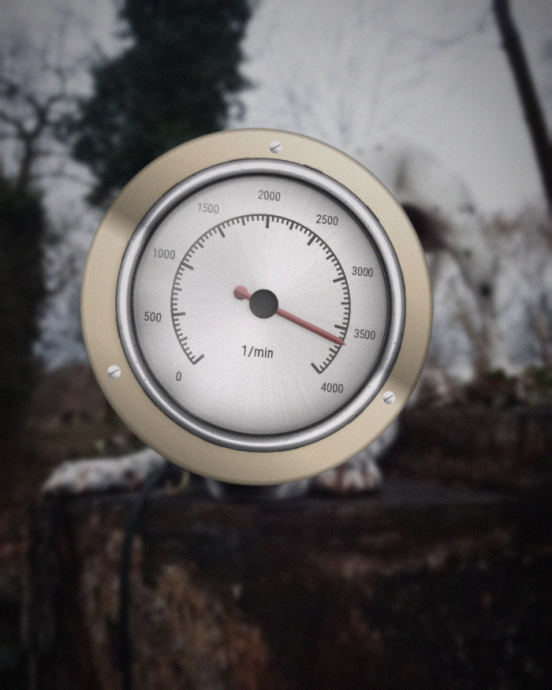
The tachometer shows 3650 rpm
